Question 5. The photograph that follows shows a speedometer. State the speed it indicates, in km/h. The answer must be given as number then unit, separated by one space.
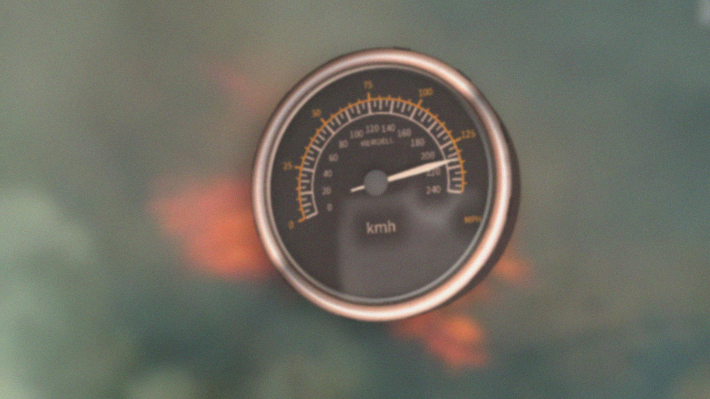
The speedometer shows 215 km/h
